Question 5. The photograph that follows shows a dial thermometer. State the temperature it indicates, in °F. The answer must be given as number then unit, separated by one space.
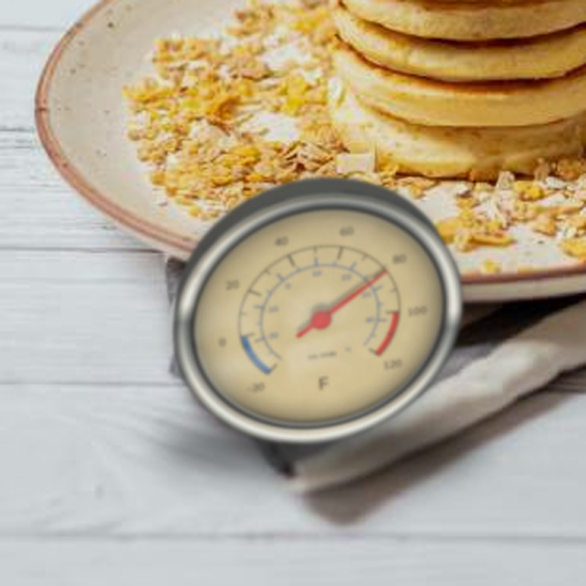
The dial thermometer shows 80 °F
